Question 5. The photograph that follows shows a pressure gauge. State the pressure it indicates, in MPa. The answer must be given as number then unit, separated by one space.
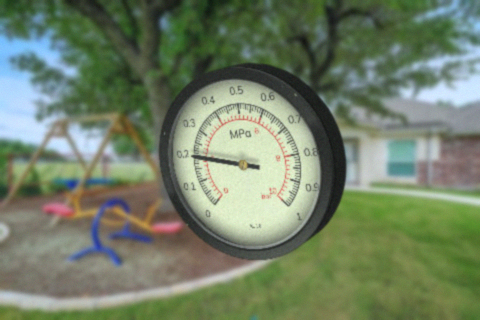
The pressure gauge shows 0.2 MPa
